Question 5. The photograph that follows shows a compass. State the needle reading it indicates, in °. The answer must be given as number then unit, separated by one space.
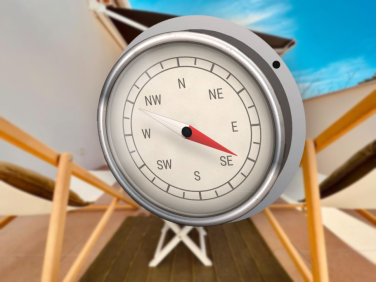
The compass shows 120 °
